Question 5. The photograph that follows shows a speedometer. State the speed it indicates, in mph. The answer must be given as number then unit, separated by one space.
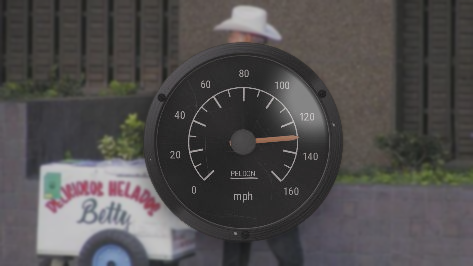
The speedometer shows 130 mph
